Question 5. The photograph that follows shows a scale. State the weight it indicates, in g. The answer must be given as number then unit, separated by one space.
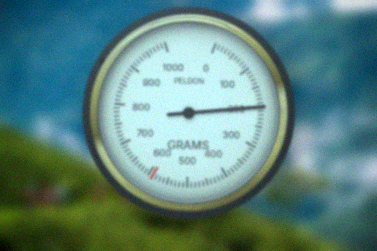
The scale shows 200 g
